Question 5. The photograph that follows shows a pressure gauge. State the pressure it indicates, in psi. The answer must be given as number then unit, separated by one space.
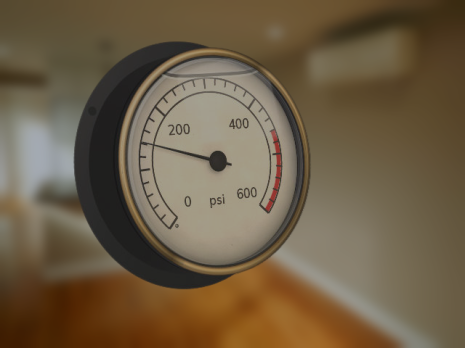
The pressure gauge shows 140 psi
